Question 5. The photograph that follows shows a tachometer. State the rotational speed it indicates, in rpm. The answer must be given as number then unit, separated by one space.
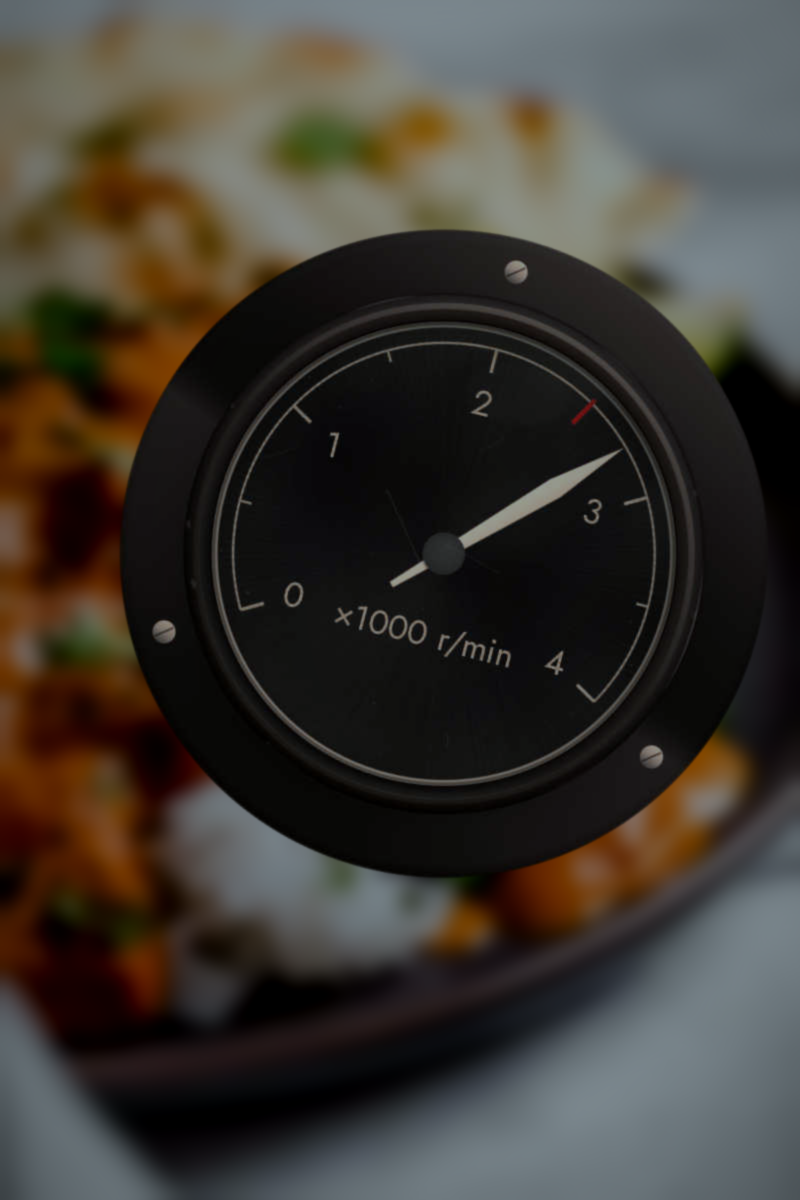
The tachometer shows 2750 rpm
